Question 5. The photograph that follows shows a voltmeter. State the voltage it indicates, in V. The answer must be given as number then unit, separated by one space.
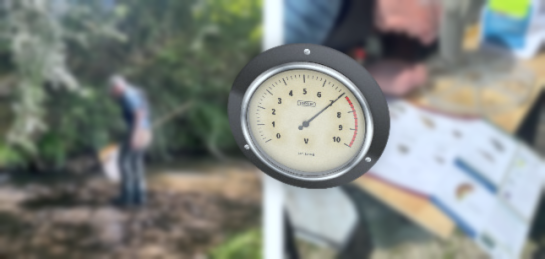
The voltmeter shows 7 V
